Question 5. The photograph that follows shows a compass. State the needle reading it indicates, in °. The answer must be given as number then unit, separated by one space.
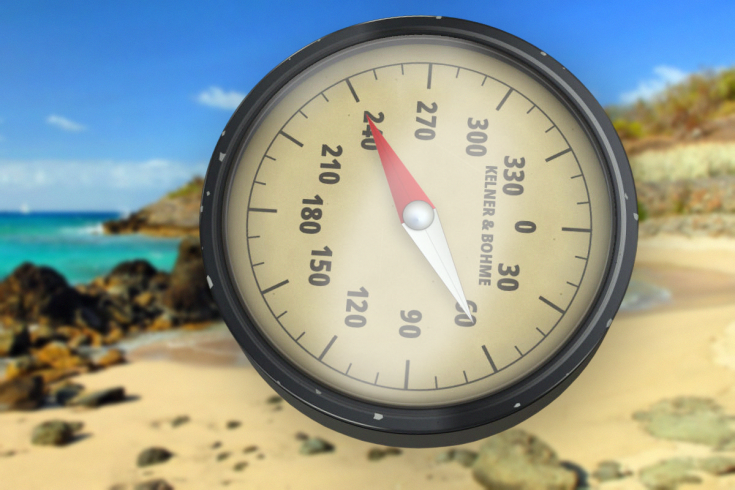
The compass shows 240 °
